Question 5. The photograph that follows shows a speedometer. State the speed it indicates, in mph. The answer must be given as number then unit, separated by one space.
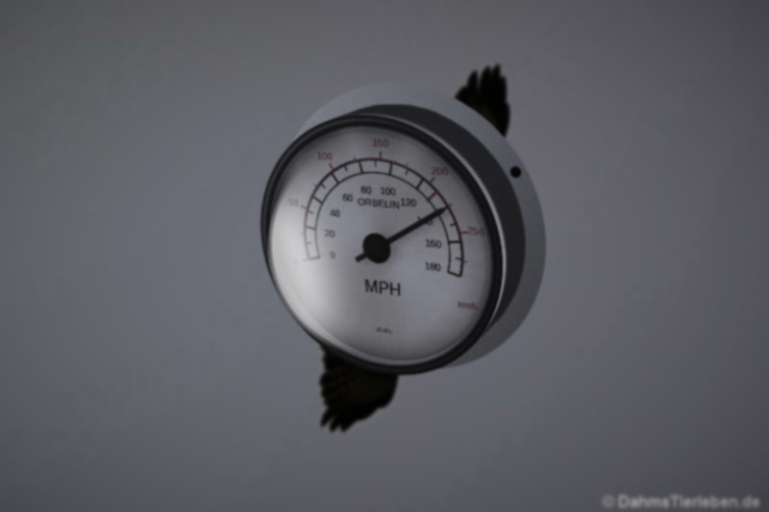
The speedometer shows 140 mph
